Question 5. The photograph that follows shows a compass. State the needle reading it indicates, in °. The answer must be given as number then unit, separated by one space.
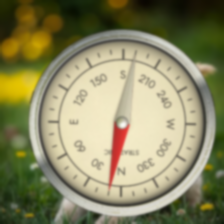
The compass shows 10 °
